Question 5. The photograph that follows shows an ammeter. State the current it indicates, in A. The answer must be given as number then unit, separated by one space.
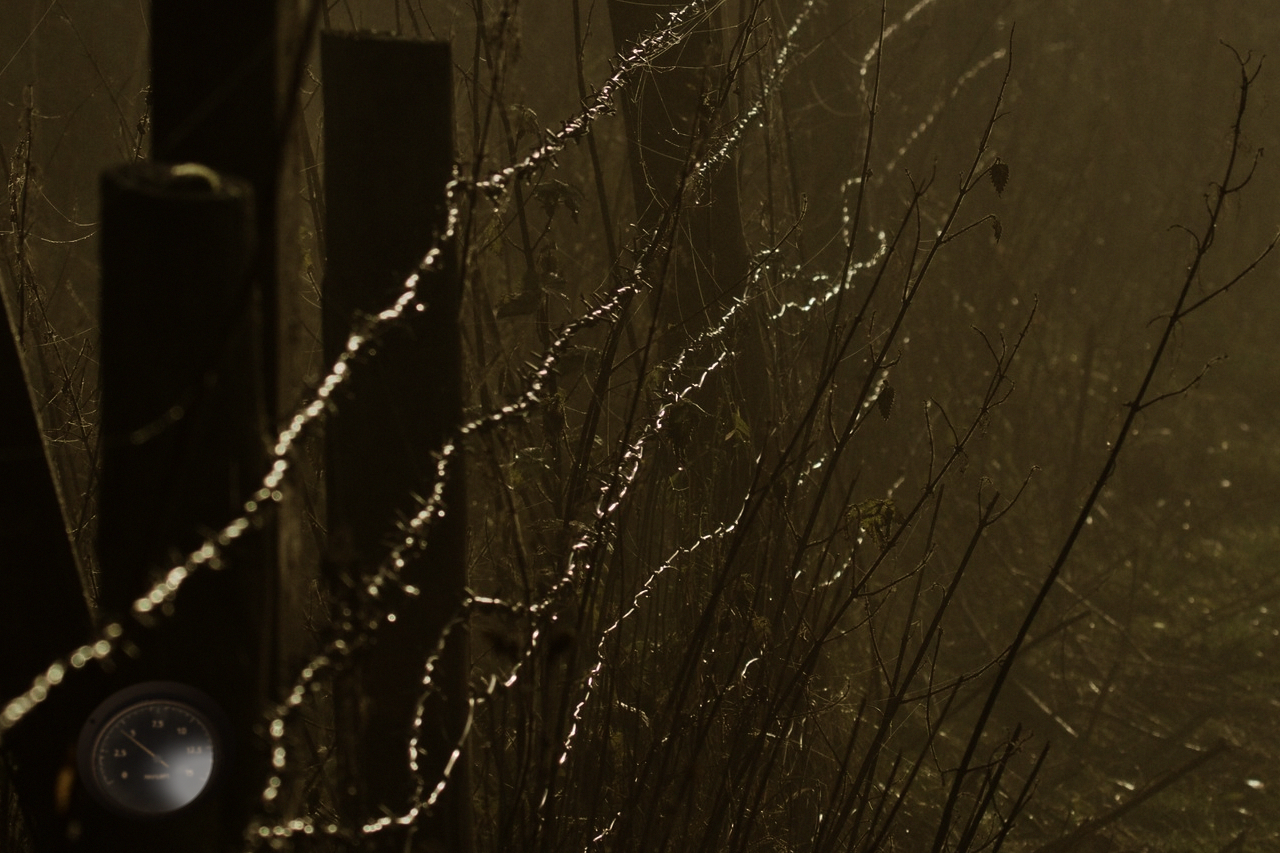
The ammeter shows 4.5 A
